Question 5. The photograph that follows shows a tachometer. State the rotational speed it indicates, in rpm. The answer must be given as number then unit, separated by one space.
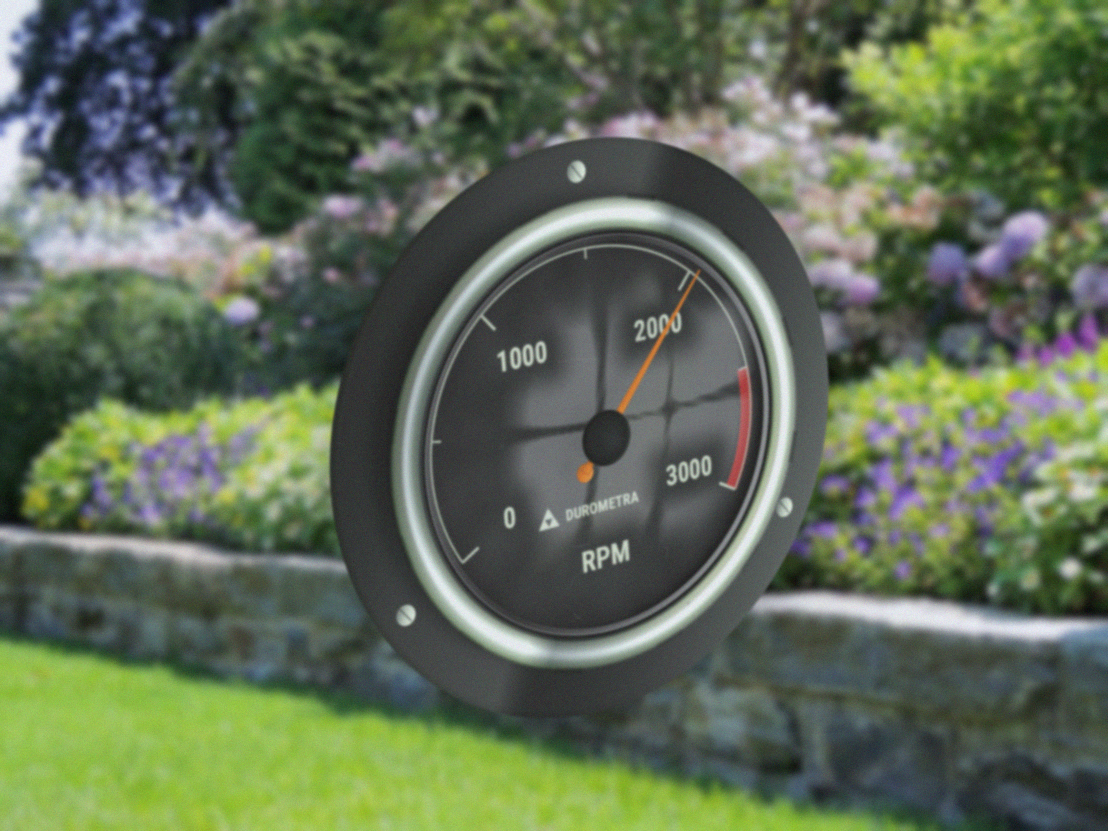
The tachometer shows 2000 rpm
